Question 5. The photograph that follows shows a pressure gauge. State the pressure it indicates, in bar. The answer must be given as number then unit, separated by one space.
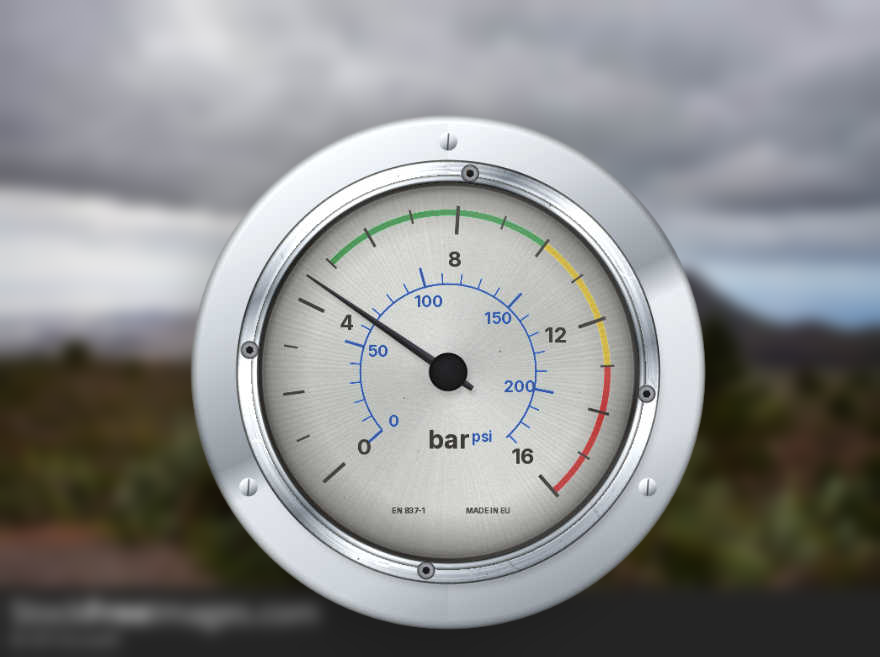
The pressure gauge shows 4.5 bar
